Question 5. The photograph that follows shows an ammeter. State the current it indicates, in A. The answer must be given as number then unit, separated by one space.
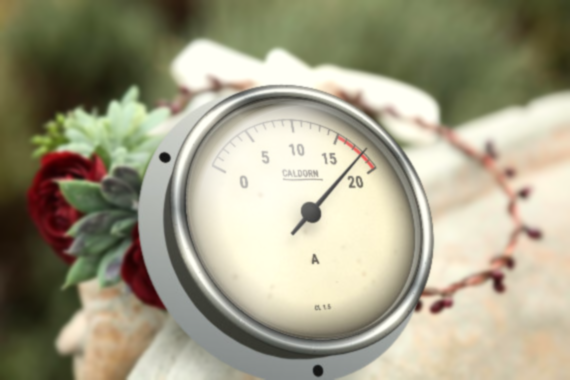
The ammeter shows 18 A
